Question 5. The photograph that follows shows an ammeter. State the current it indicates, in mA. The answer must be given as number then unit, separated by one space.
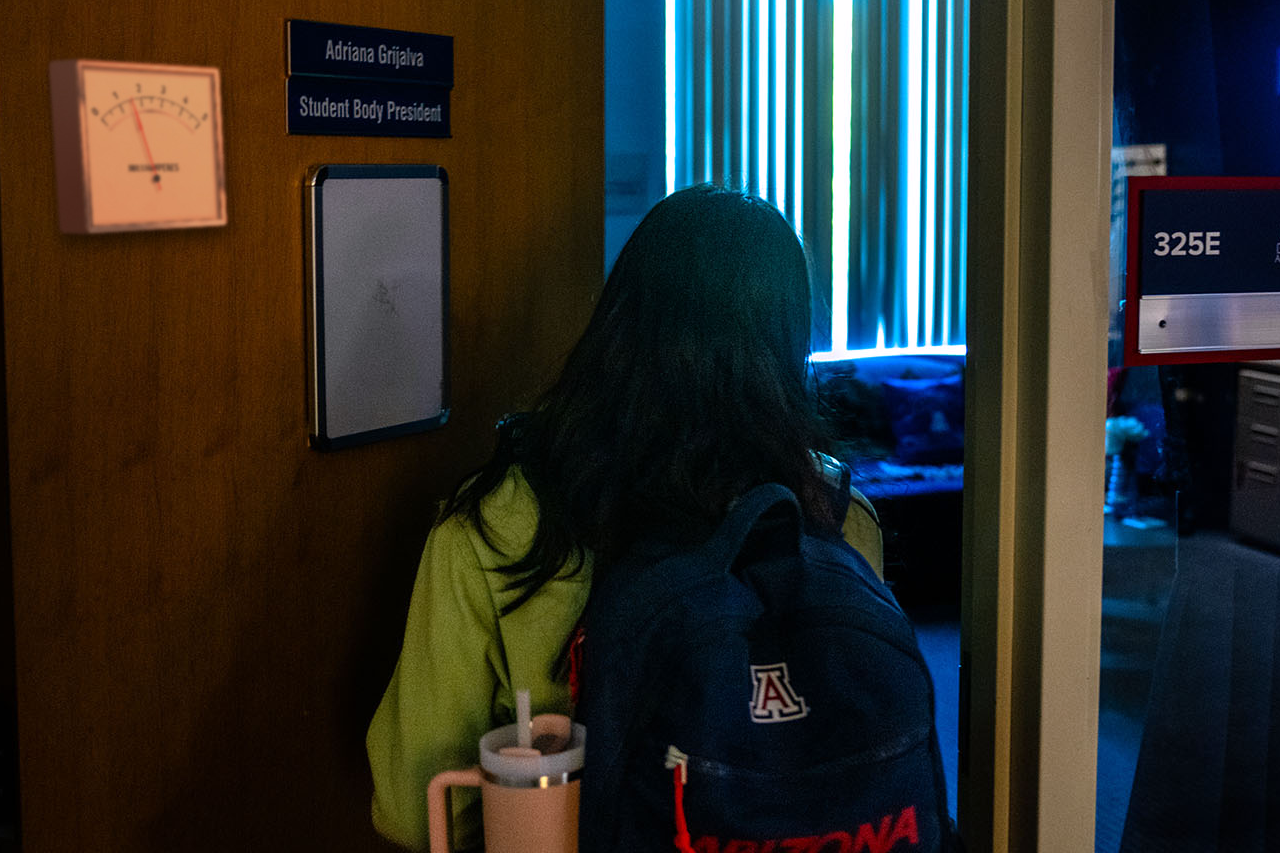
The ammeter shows 1.5 mA
